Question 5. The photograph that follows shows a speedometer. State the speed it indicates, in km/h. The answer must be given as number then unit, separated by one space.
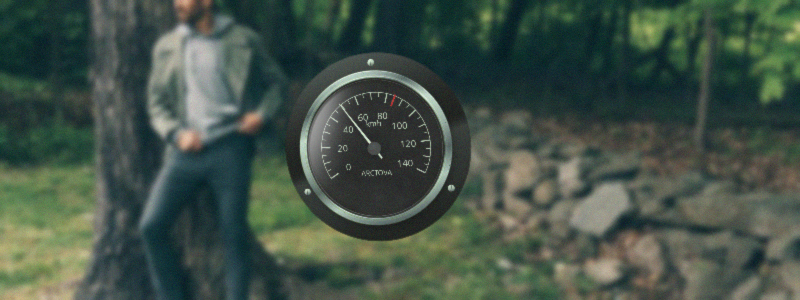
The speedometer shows 50 km/h
